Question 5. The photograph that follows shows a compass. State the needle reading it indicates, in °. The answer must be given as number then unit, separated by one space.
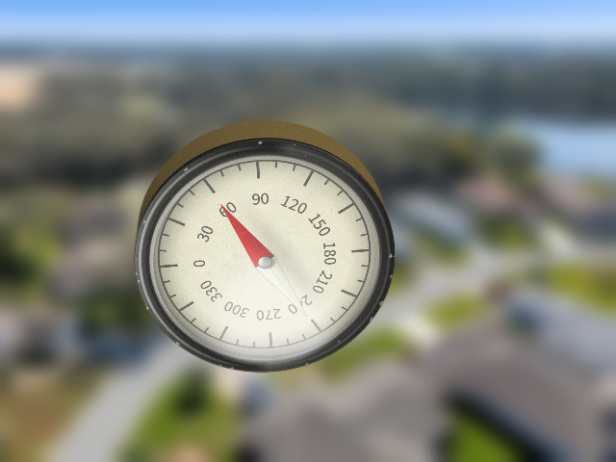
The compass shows 60 °
